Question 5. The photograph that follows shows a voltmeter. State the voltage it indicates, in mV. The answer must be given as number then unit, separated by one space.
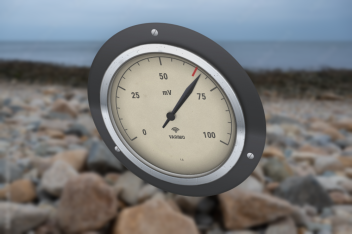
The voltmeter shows 67.5 mV
